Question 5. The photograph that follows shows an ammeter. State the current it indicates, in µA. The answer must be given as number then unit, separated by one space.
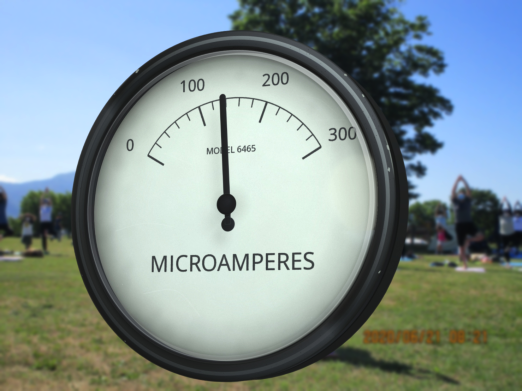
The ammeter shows 140 µA
